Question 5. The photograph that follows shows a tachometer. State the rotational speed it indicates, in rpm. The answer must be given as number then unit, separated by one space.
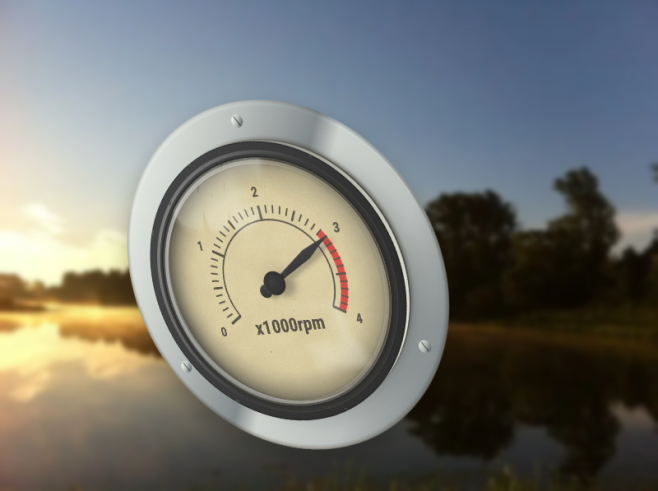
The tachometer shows 3000 rpm
